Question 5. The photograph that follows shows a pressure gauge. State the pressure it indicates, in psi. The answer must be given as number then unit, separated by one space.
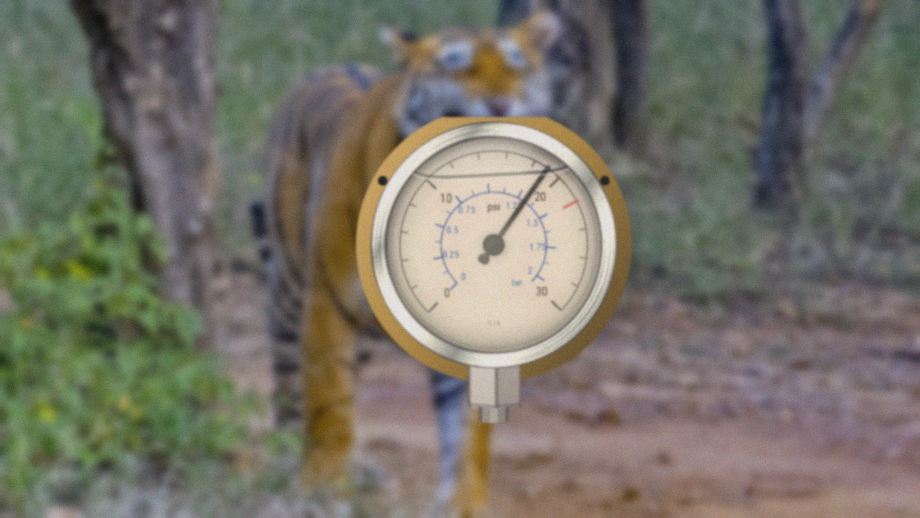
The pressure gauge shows 19 psi
